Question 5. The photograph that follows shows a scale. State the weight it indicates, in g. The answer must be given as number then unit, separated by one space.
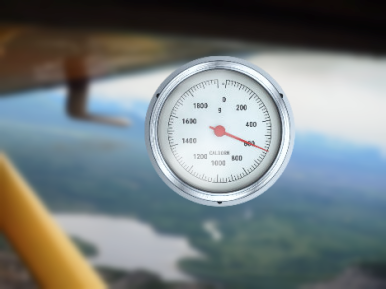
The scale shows 600 g
